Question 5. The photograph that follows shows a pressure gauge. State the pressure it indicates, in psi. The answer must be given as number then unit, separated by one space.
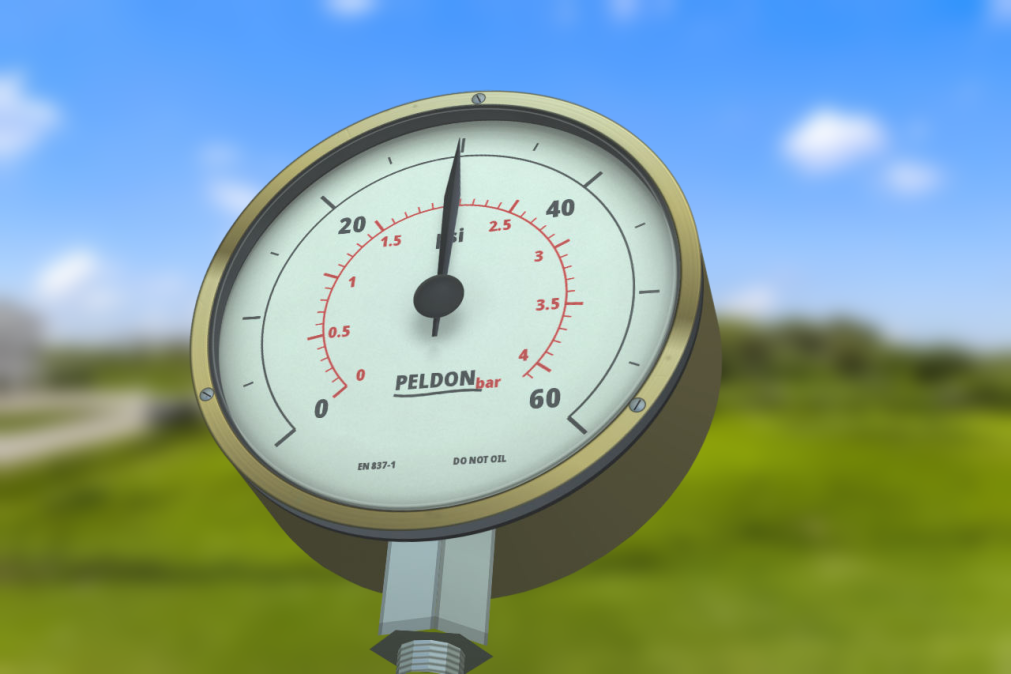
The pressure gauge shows 30 psi
